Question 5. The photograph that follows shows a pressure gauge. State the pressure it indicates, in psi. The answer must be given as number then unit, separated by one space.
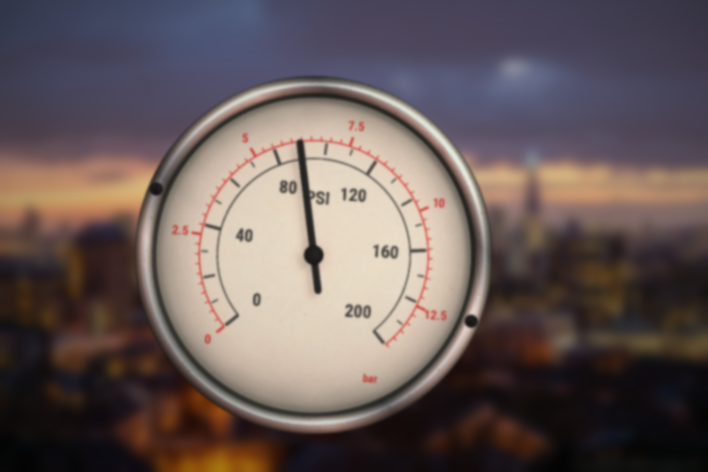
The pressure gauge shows 90 psi
